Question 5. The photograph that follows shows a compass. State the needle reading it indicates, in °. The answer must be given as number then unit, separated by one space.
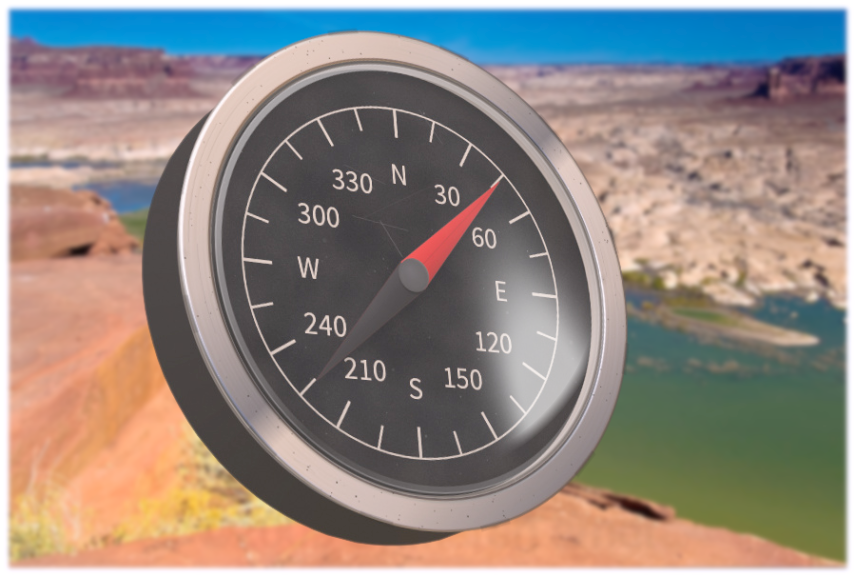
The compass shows 45 °
